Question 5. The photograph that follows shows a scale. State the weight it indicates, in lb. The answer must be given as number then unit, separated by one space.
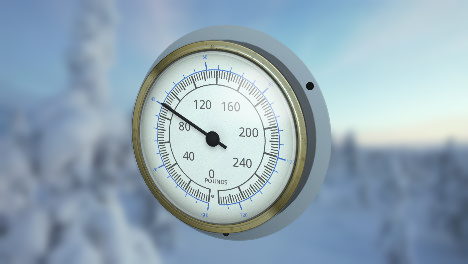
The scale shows 90 lb
